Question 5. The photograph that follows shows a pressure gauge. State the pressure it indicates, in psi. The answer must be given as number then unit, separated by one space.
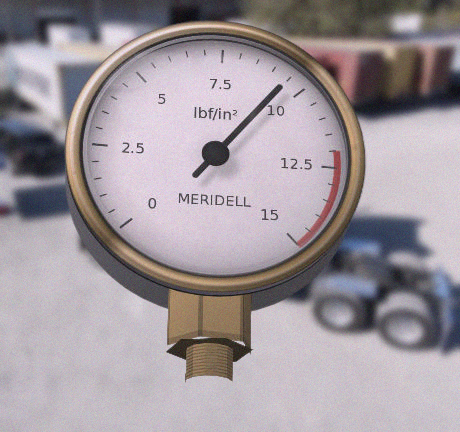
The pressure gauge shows 9.5 psi
